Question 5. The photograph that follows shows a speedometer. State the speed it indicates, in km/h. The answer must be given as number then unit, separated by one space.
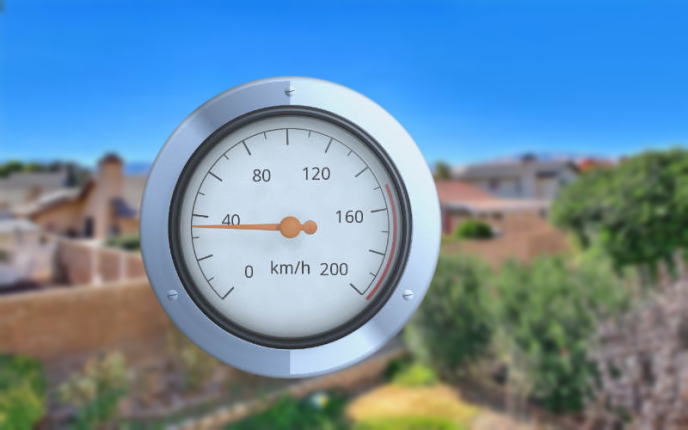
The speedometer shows 35 km/h
